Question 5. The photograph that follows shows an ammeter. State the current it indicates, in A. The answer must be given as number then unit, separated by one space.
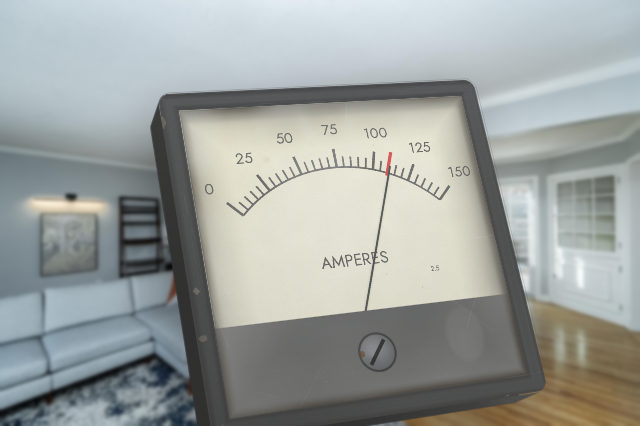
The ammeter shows 110 A
